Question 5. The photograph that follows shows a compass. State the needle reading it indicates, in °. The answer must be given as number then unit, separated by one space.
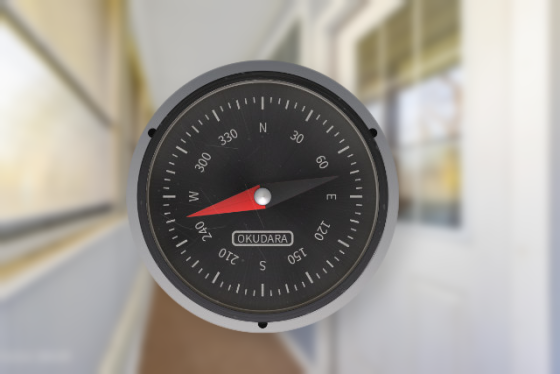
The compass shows 255 °
